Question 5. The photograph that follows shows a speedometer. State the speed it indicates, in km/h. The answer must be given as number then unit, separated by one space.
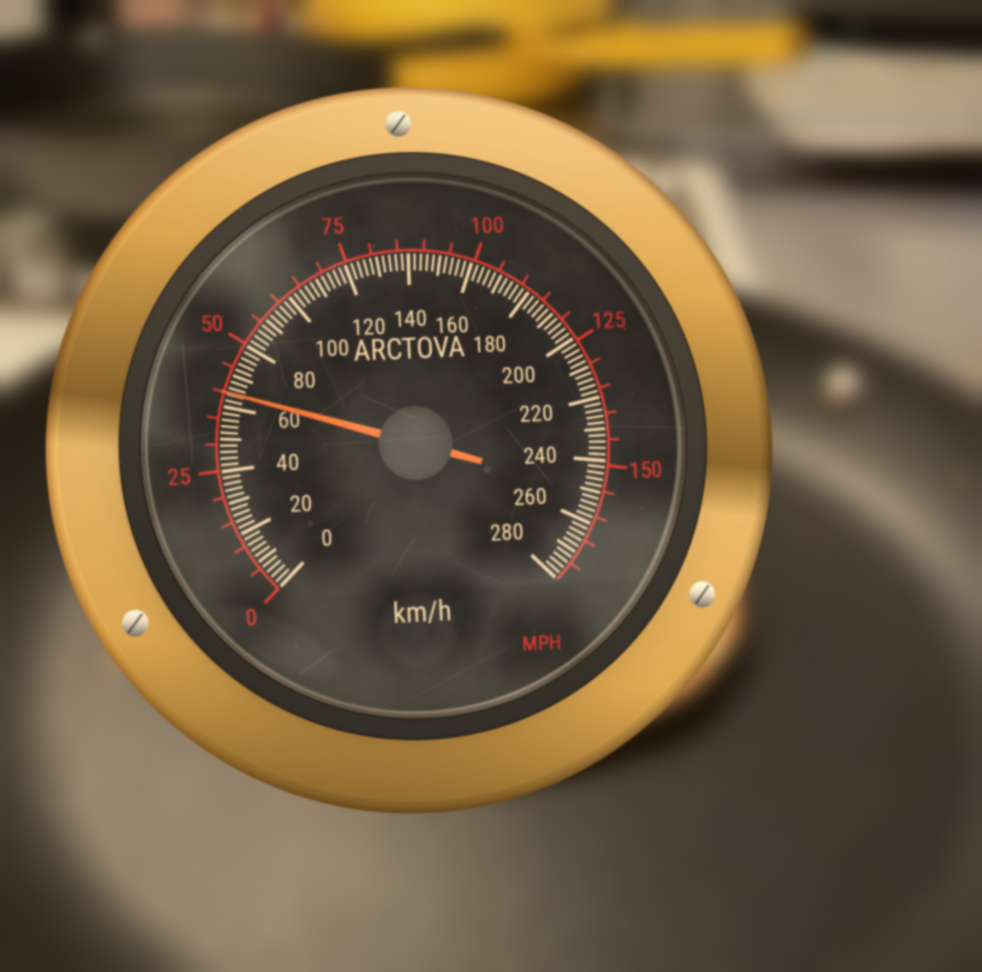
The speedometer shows 64 km/h
